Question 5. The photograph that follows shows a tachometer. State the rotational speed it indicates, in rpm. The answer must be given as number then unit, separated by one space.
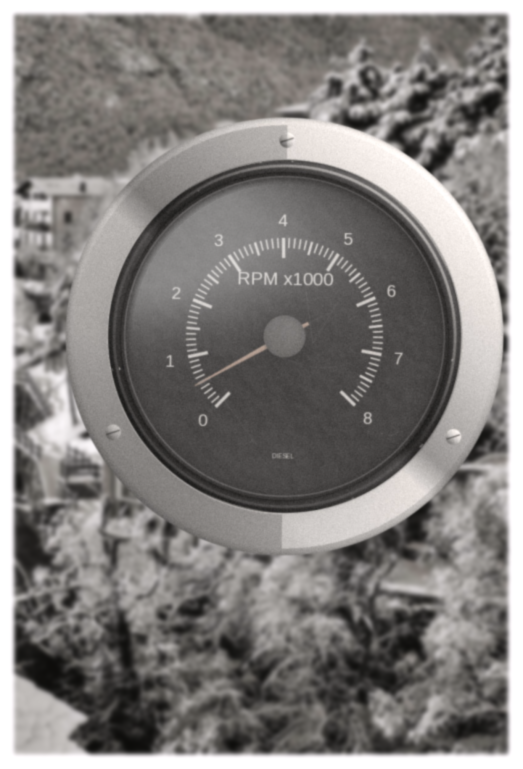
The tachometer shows 500 rpm
